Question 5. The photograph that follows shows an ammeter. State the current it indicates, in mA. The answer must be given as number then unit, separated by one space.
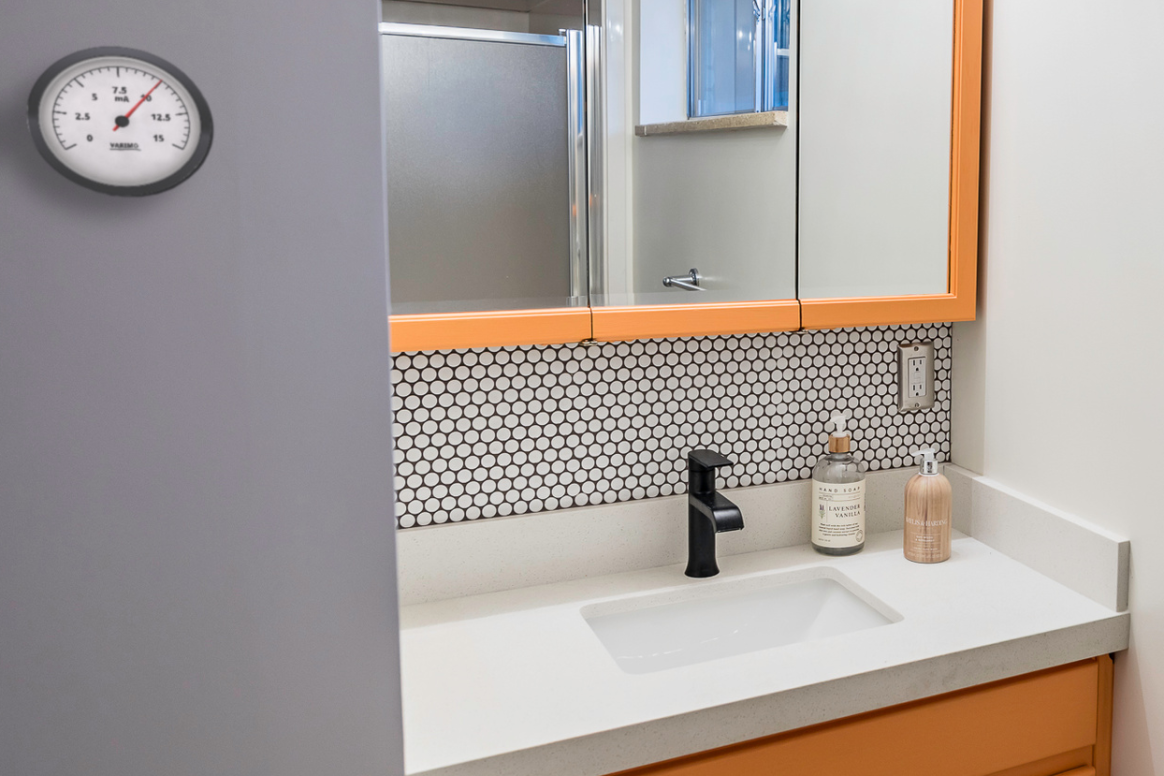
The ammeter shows 10 mA
